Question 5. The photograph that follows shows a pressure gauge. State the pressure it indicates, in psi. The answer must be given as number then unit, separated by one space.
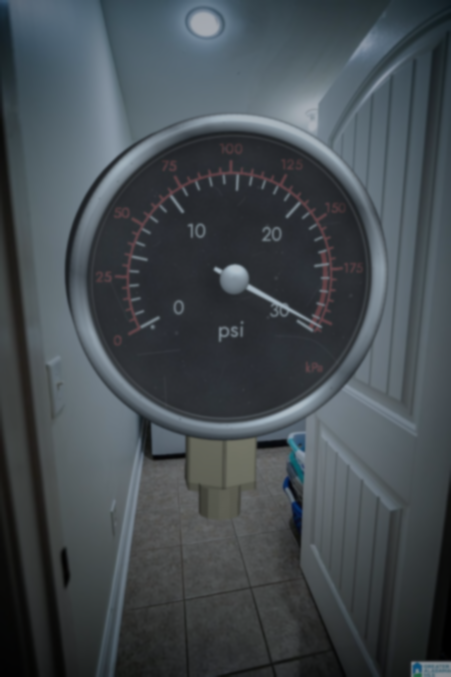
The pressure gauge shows 29.5 psi
